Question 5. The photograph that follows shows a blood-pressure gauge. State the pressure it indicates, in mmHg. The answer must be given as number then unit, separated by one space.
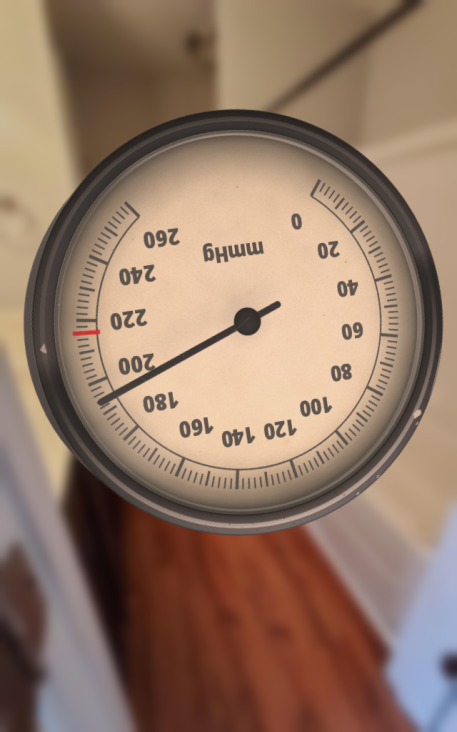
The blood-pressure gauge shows 194 mmHg
